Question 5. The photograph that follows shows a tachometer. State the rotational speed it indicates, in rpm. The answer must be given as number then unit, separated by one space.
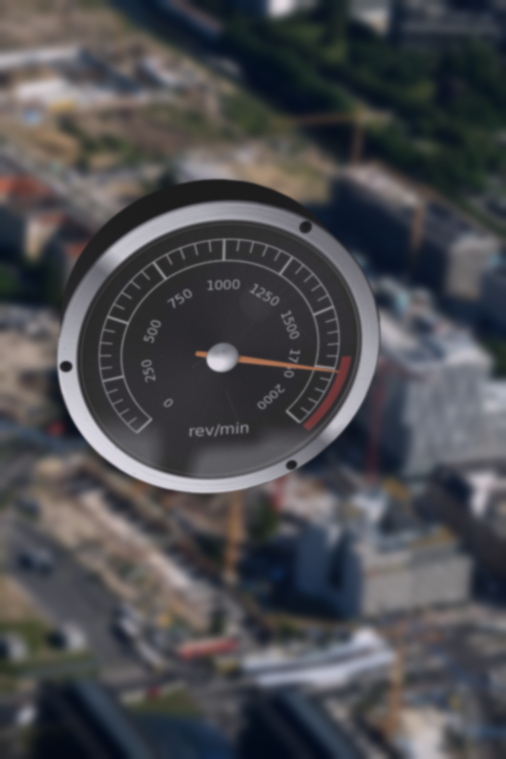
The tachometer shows 1750 rpm
